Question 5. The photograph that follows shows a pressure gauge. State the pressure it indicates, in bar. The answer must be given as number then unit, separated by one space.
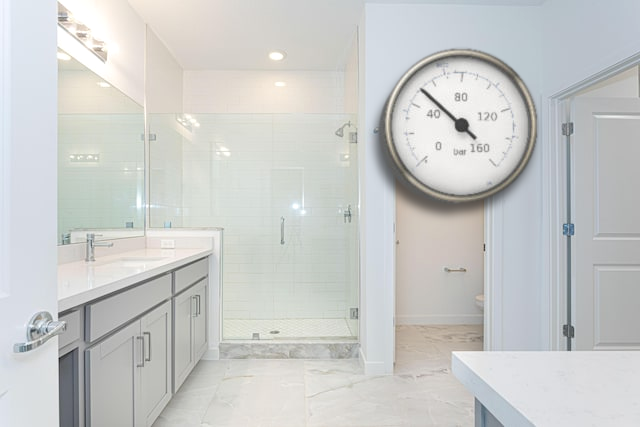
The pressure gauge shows 50 bar
